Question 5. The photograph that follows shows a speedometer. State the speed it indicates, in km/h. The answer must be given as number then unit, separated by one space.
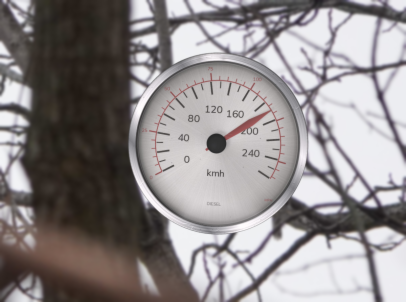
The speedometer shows 190 km/h
